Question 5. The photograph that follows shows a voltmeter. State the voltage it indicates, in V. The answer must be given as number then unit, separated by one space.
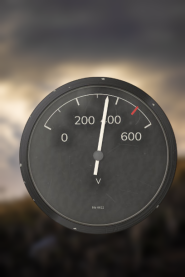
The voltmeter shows 350 V
